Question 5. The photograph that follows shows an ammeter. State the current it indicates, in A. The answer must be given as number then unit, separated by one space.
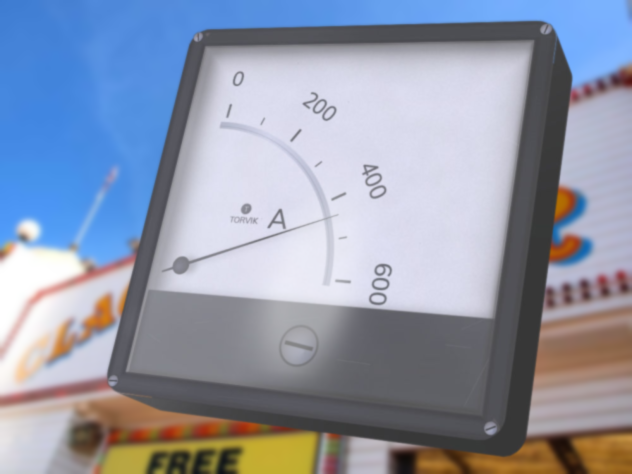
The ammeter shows 450 A
